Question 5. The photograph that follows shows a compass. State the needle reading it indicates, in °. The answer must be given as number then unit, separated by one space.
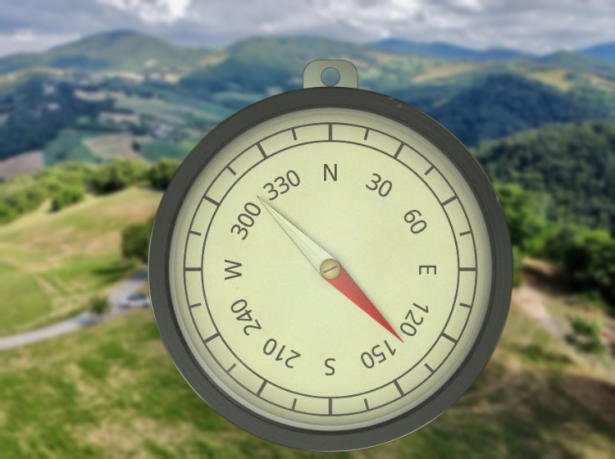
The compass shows 135 °
